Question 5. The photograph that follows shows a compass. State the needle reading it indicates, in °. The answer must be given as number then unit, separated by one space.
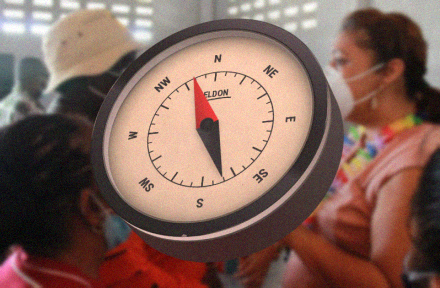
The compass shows 340 °
